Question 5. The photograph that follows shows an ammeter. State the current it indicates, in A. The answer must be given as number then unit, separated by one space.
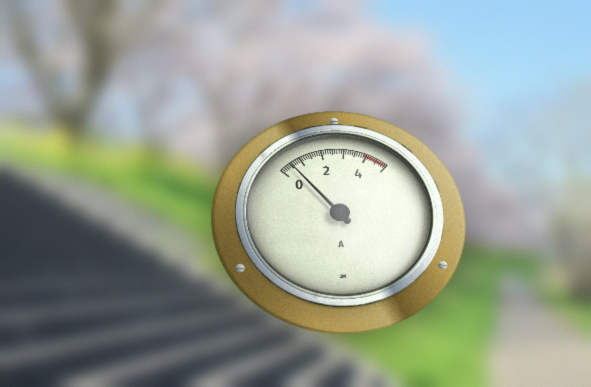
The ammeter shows 0.5 A
